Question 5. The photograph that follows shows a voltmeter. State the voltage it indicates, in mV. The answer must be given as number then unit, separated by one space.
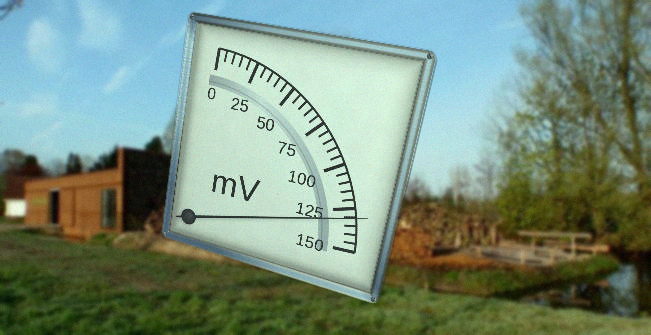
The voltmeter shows 130 mV
